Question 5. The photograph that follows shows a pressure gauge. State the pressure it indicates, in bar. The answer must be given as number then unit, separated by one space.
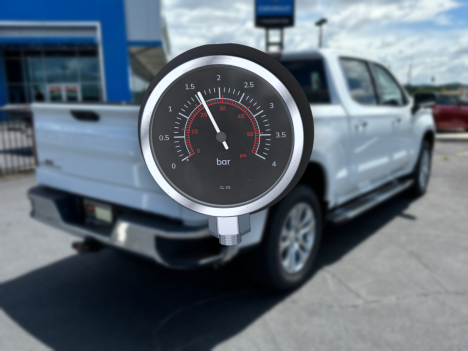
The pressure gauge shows 1.6 bar
